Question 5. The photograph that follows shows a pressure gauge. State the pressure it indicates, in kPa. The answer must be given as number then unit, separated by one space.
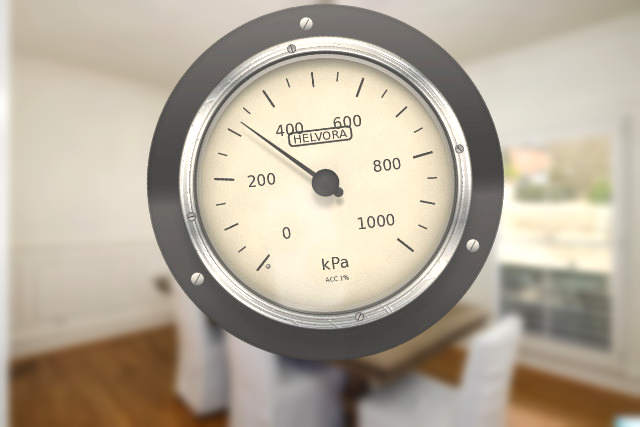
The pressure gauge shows 325 kPa
